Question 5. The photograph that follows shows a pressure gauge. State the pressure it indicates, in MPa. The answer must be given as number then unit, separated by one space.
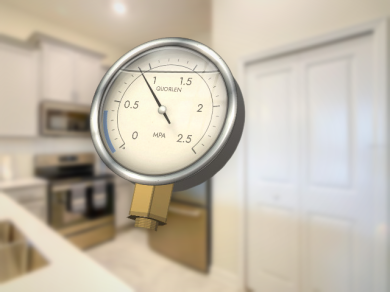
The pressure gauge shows 0.9 MPa
